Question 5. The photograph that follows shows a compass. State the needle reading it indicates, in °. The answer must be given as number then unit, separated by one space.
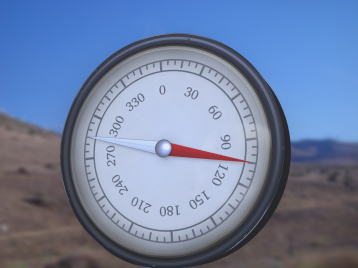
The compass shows 105 °
